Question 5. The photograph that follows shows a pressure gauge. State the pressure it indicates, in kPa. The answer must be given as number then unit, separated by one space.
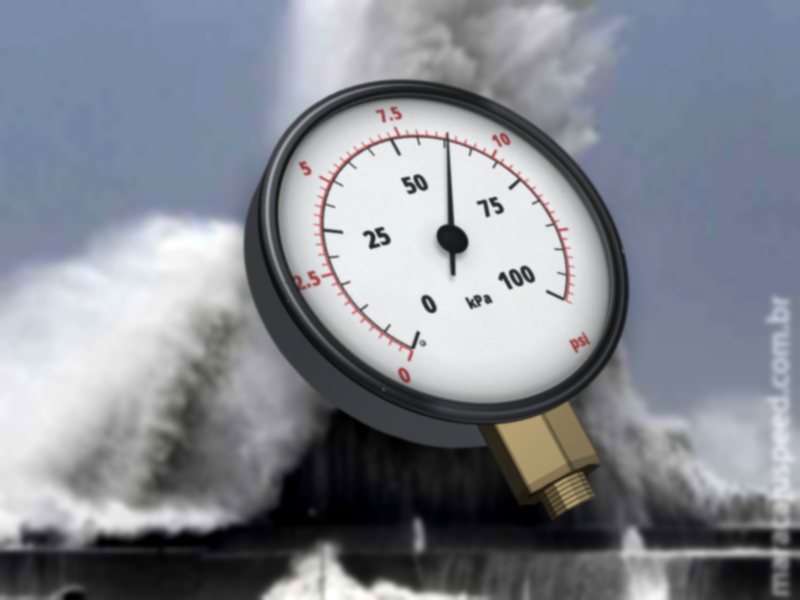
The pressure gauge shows 60 kPa
